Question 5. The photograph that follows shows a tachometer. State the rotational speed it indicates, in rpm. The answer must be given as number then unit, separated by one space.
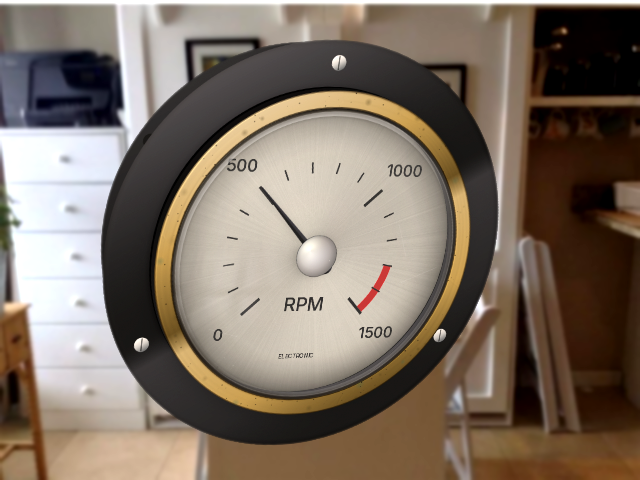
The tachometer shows 500 rpm
